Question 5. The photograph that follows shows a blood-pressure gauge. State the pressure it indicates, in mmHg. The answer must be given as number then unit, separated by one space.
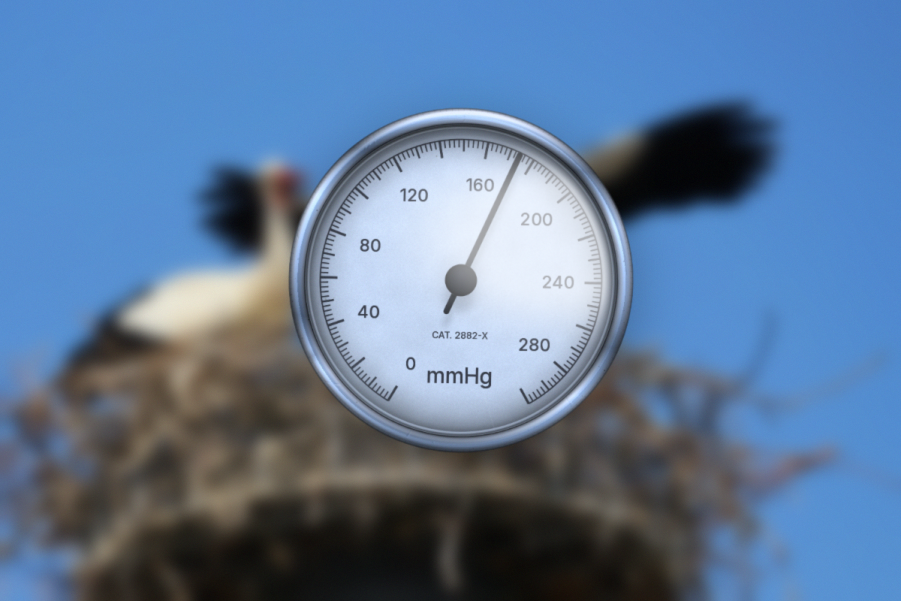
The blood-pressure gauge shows 174 mmHg
